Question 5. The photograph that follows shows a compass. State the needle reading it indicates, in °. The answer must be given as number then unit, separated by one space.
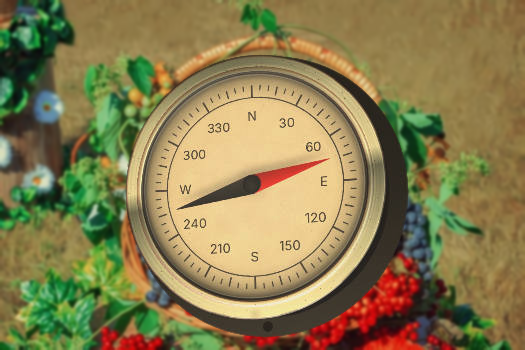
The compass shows 75 °
